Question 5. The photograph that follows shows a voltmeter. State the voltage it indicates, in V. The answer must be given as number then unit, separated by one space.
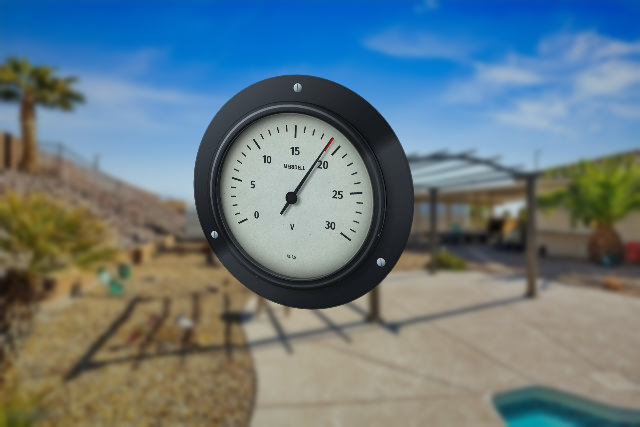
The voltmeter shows 19 V
